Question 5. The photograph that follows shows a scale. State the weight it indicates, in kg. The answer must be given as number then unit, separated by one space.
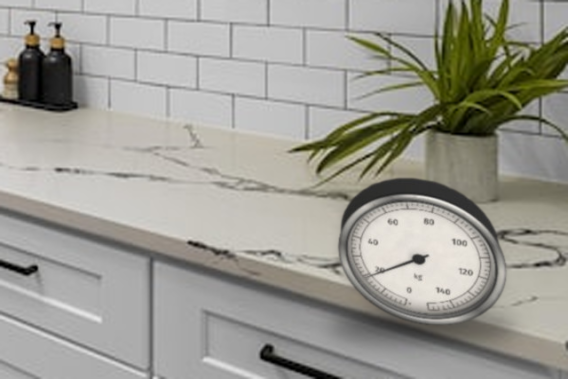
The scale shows 20 kg
